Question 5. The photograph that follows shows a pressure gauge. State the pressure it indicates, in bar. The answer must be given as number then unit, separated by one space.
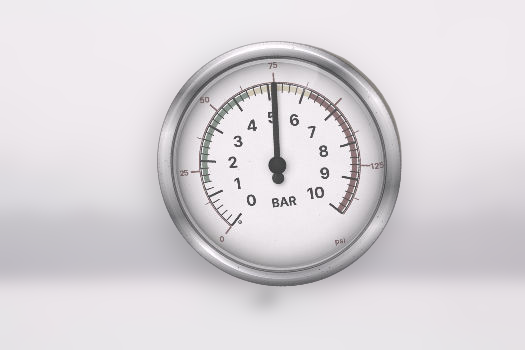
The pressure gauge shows 5.2 bar
